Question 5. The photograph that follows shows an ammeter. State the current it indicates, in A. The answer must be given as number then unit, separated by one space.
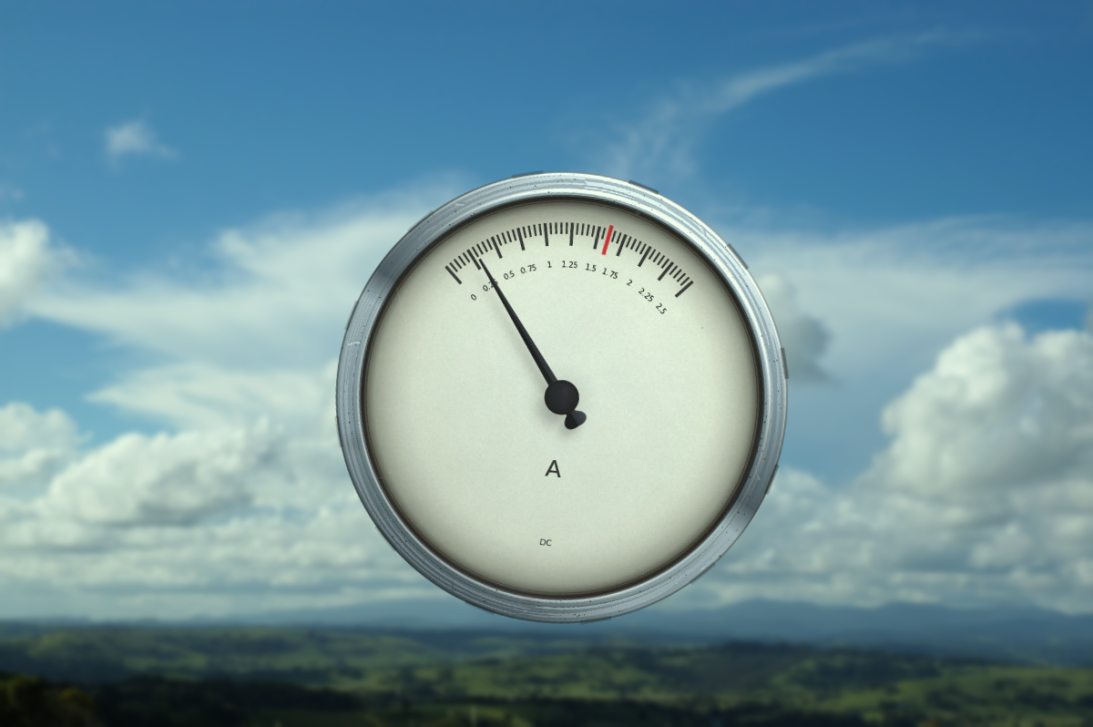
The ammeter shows 0.3 A
